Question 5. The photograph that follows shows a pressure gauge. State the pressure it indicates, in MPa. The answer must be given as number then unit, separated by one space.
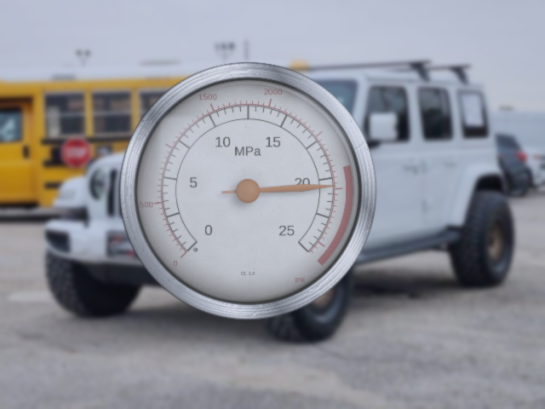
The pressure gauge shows 20.5 MPa
